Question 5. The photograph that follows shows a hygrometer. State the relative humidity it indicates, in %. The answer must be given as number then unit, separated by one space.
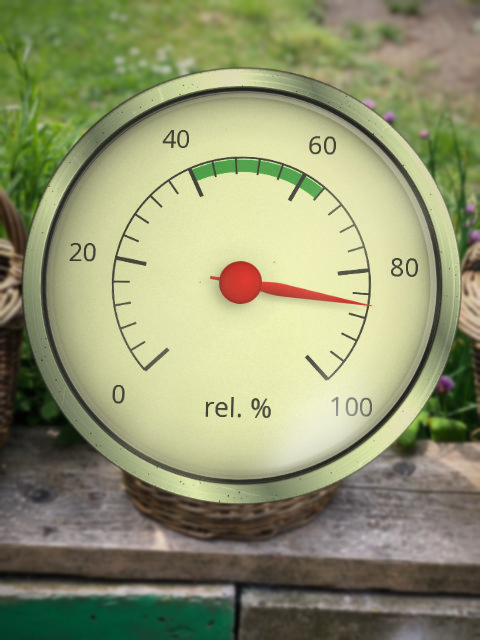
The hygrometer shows 86 %
